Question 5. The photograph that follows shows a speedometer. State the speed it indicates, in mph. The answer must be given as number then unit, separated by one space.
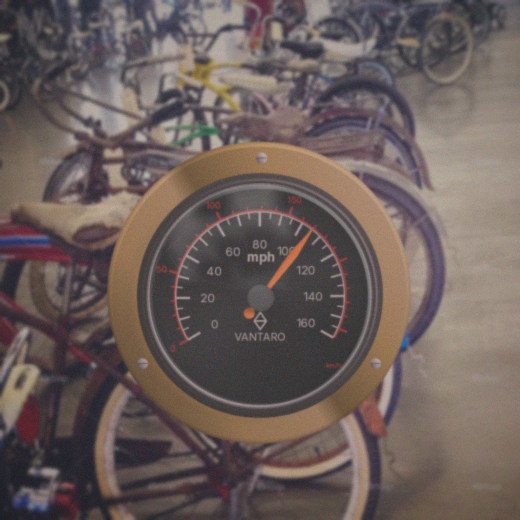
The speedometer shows 105 mph
